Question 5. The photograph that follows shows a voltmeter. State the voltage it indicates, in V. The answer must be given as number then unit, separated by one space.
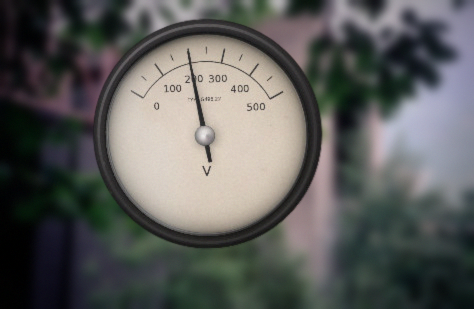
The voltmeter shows 200 V
